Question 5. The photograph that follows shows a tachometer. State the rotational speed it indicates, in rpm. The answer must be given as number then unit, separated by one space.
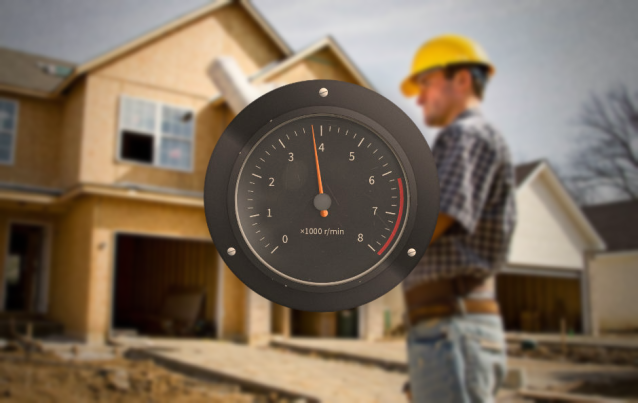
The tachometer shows 3800 rpm
